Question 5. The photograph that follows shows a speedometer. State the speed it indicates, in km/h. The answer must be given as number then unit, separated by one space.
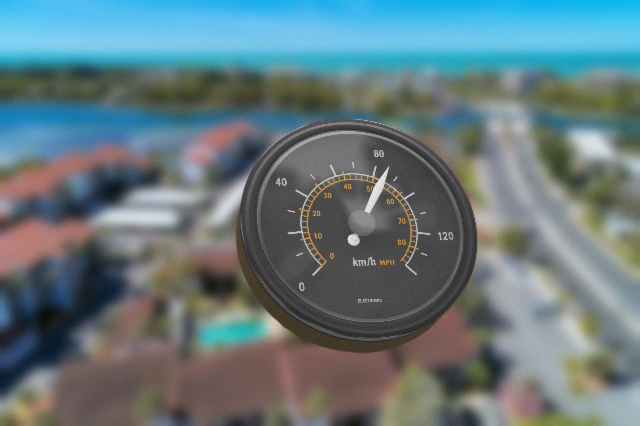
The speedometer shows 85 km/h
